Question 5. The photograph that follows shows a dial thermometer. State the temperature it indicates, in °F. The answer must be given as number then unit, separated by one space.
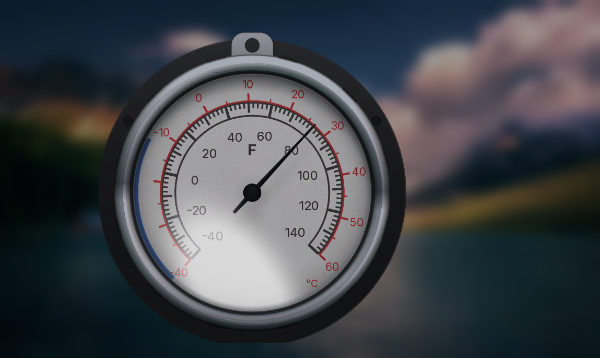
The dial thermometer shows 80 °F
